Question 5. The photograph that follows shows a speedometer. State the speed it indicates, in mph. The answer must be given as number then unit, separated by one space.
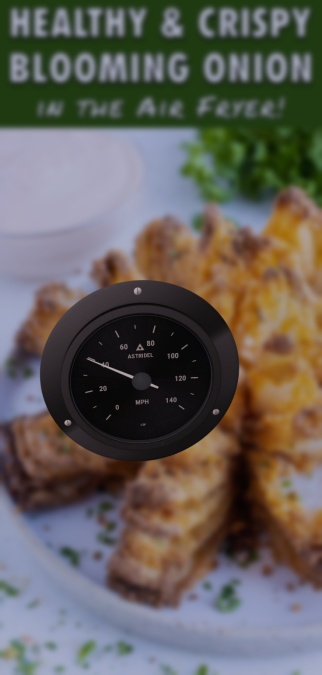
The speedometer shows 40 mph
